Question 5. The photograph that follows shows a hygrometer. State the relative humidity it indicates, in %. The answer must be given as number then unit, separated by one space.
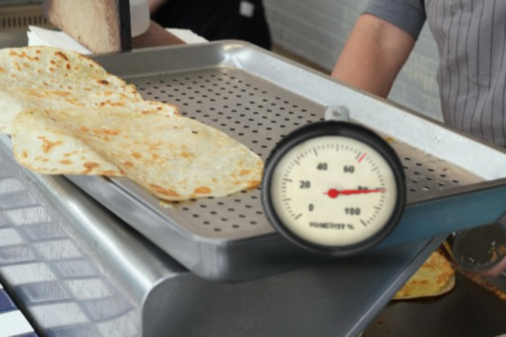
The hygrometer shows 80 %
